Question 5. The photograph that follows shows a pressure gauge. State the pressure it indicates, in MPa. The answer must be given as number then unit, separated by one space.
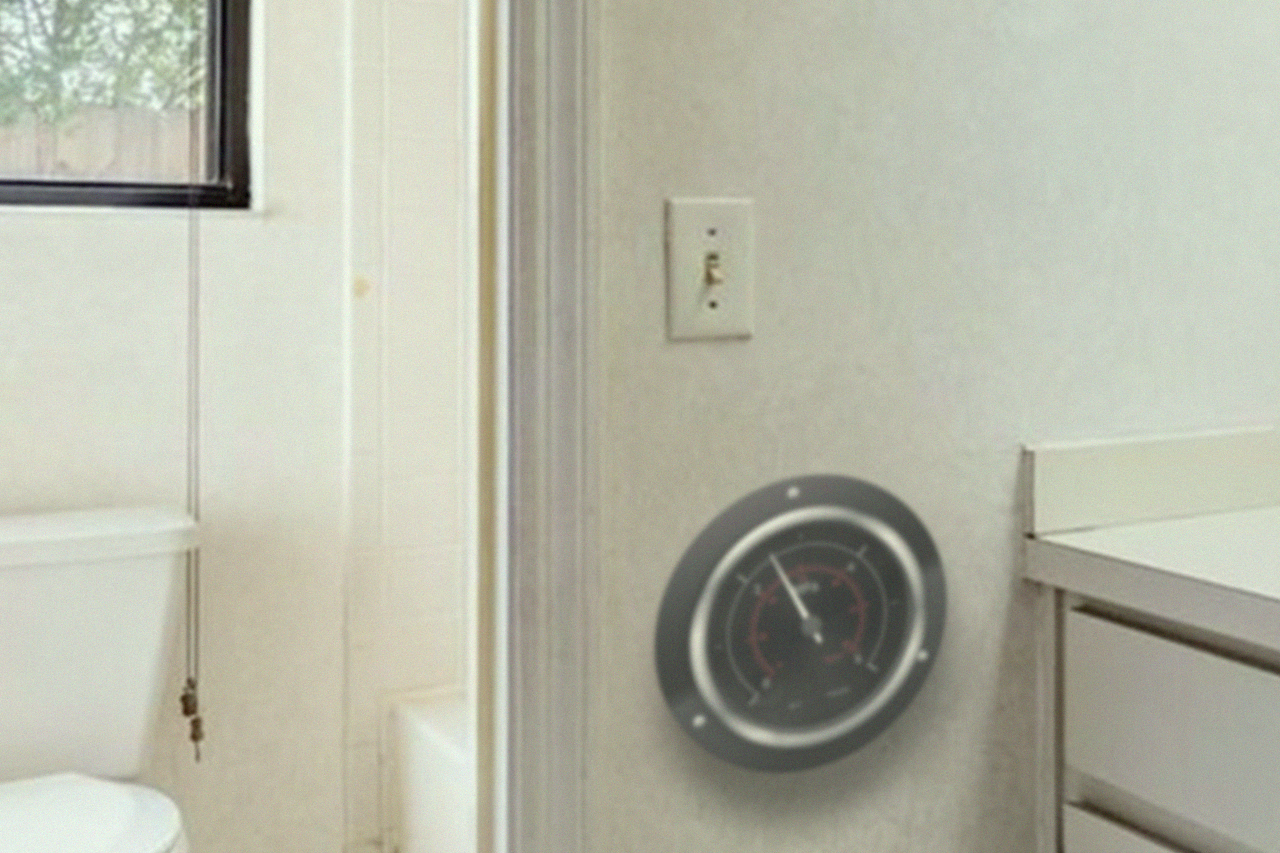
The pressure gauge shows 2.5 MPa
